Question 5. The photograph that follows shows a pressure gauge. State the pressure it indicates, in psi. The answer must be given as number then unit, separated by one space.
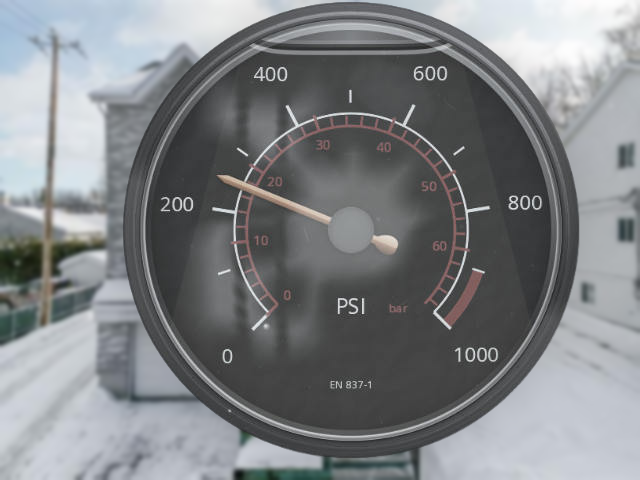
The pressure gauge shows 250 psi
